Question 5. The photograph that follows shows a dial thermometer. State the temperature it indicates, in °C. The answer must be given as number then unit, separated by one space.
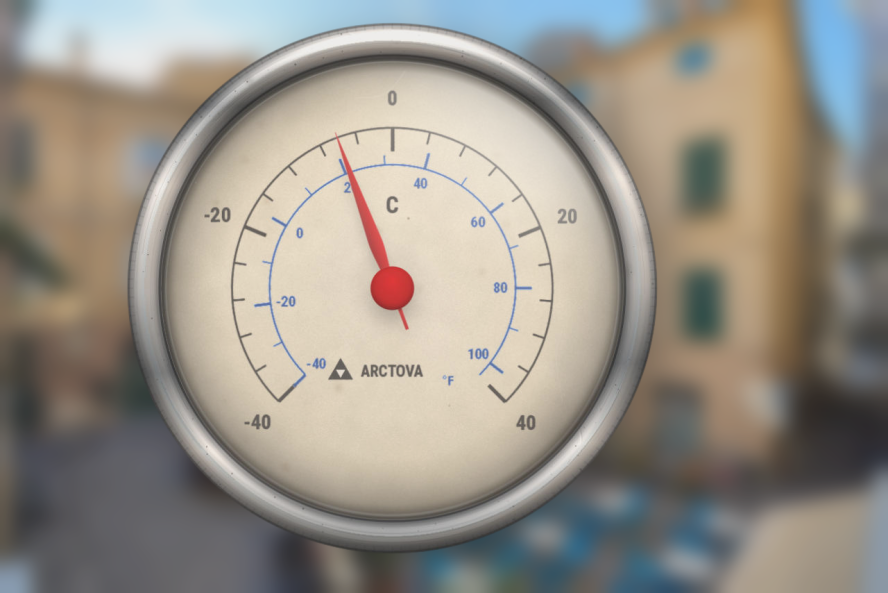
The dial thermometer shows -6 °C
